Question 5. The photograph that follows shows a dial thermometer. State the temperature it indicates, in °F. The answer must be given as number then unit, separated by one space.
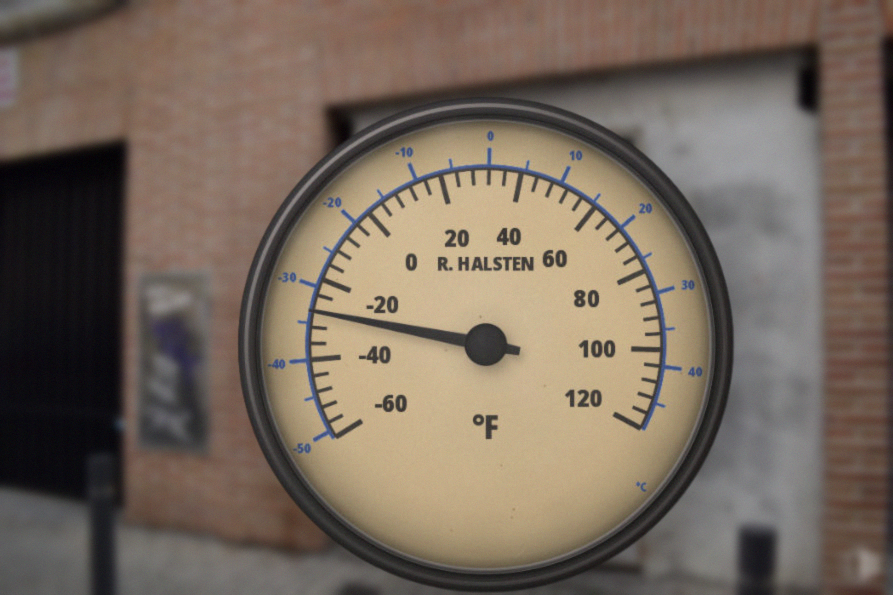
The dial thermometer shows -28 °F
